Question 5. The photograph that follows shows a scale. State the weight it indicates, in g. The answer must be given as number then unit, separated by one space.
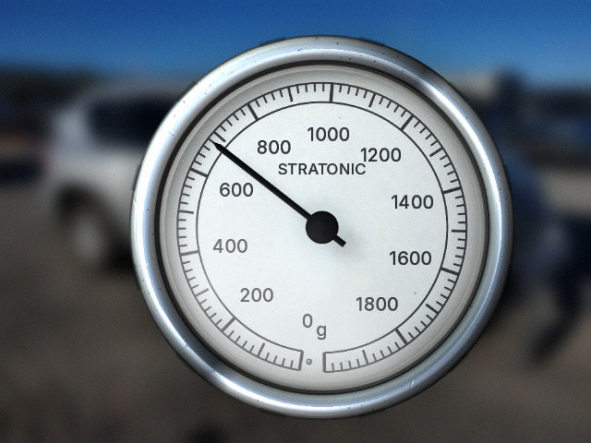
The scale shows 680 g
